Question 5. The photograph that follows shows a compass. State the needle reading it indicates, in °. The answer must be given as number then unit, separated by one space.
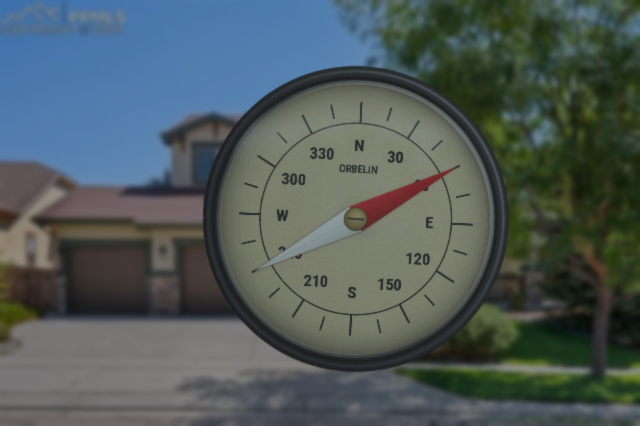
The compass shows 60 °
